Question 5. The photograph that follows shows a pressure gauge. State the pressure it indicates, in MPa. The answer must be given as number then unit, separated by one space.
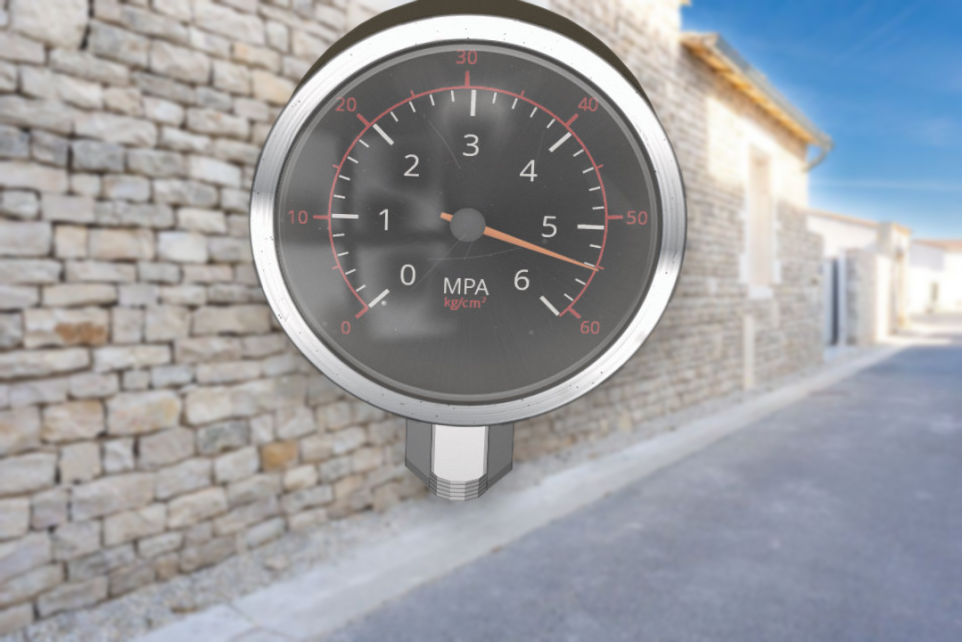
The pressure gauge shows 5.4 MPa
